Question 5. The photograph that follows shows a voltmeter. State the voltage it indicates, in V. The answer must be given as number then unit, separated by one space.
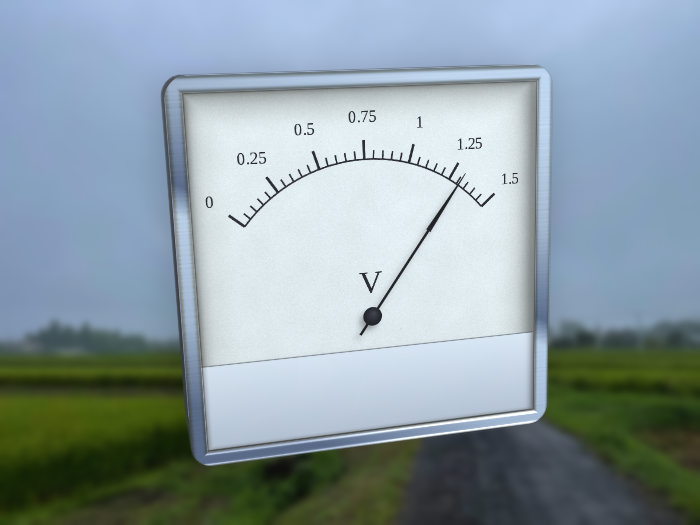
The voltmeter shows 1.3 V
